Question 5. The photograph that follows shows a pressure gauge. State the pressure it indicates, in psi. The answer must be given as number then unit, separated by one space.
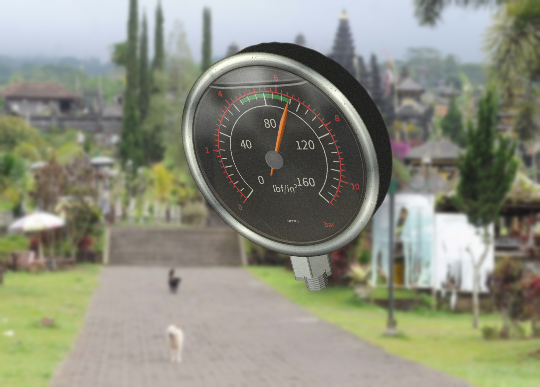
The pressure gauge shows 95 psi
